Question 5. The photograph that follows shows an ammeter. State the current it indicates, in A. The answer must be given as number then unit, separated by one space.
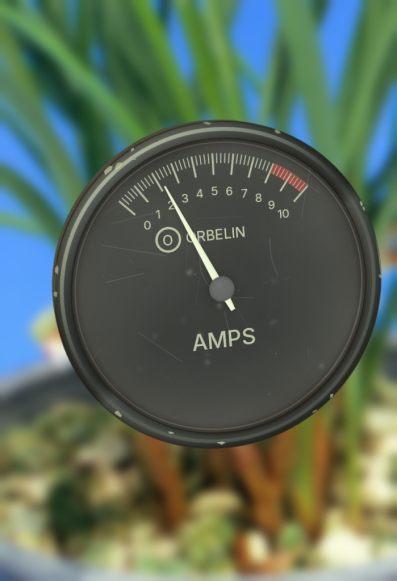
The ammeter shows 2.2 A
